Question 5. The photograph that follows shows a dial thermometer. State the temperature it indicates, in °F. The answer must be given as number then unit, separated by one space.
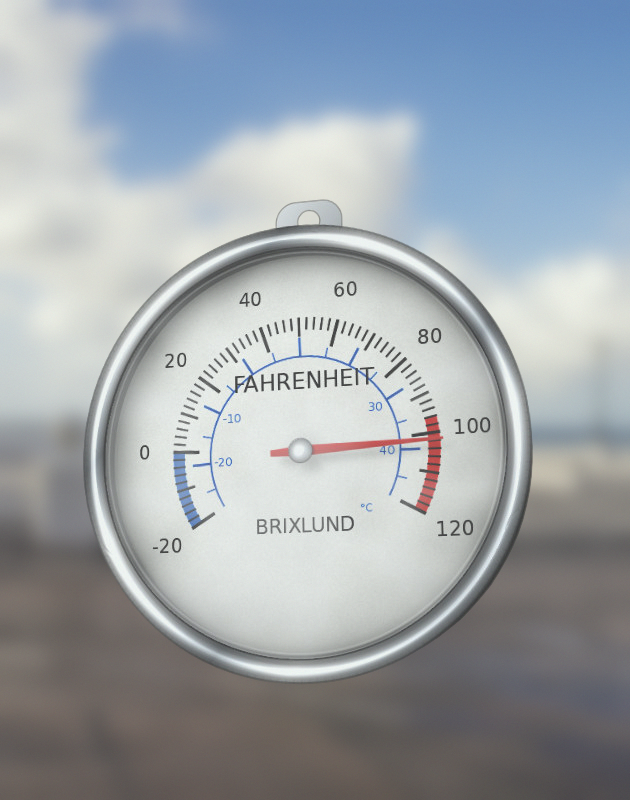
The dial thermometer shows 102 °F
